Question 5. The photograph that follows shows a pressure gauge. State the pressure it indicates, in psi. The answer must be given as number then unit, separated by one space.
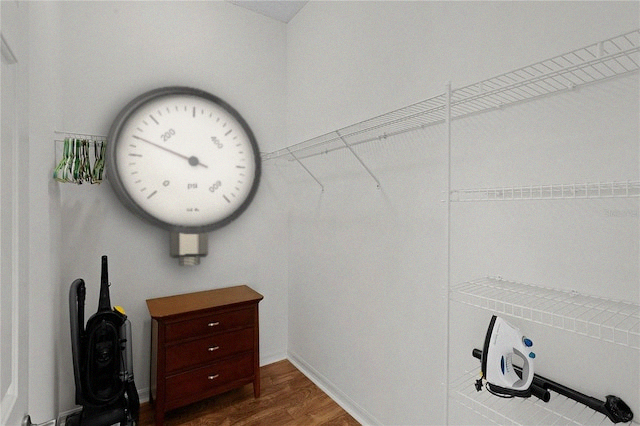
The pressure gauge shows 140 psi
